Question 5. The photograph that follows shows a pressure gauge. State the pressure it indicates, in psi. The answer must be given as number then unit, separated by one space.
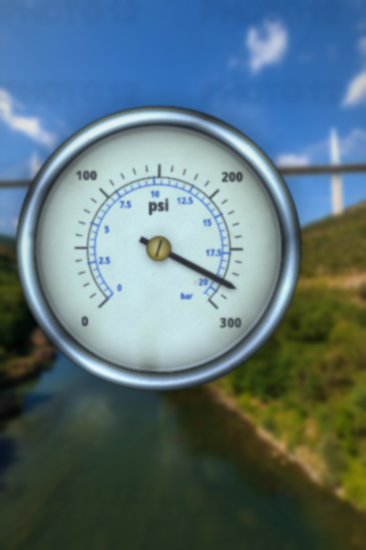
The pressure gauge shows 280 psi
